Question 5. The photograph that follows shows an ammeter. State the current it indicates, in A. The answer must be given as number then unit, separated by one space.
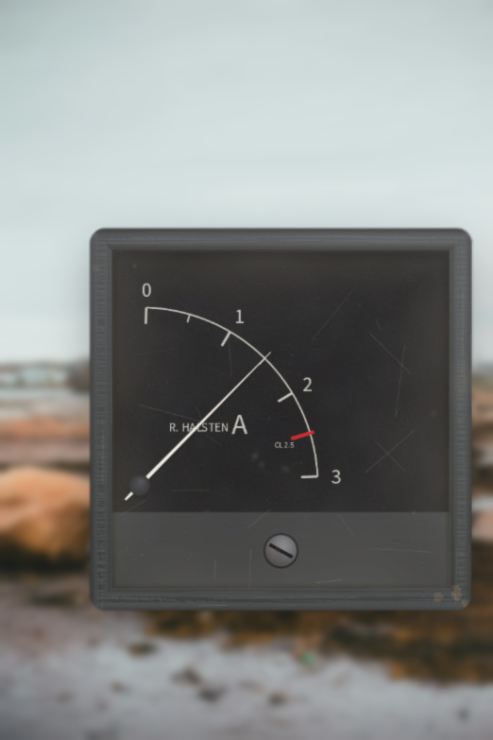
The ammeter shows 1.5 A
